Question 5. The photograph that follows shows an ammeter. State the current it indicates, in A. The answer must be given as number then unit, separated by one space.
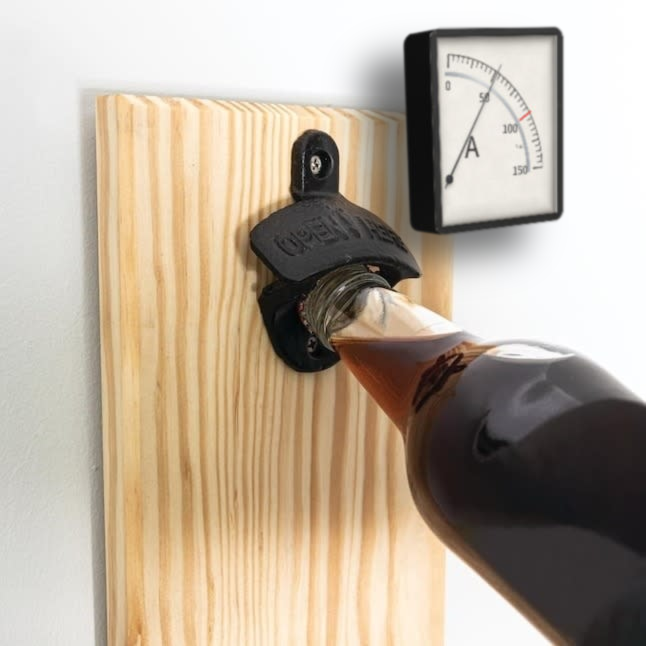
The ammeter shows 50 A
